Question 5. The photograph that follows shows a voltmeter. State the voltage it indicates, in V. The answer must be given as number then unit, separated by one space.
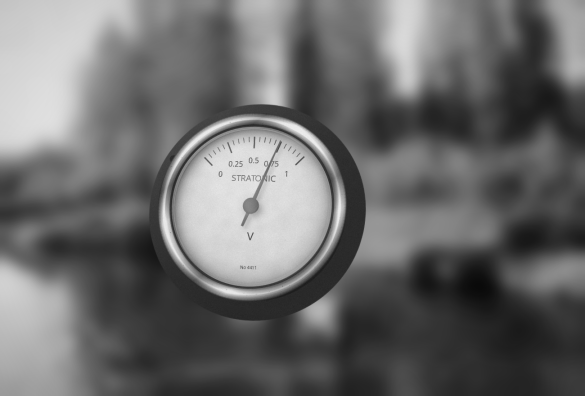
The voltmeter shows 0.75 V
